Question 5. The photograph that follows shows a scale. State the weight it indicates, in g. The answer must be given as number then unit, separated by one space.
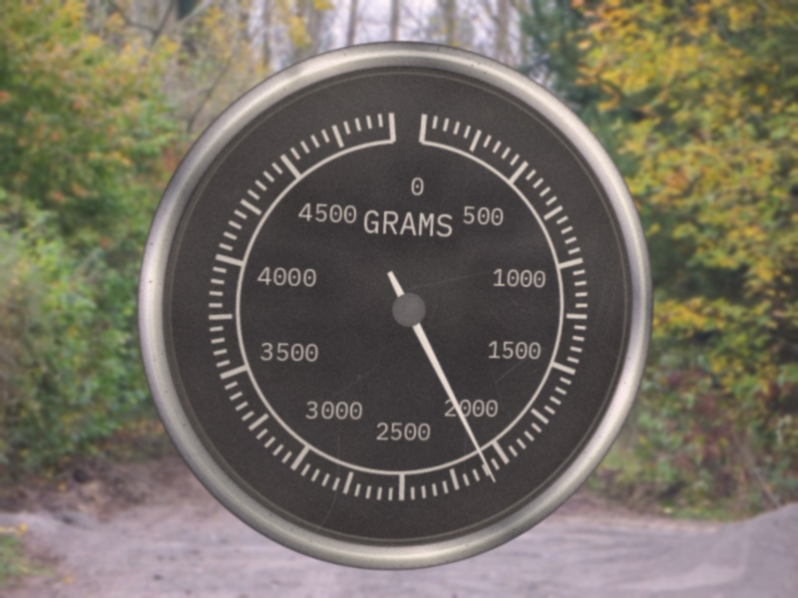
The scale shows 2100 g
